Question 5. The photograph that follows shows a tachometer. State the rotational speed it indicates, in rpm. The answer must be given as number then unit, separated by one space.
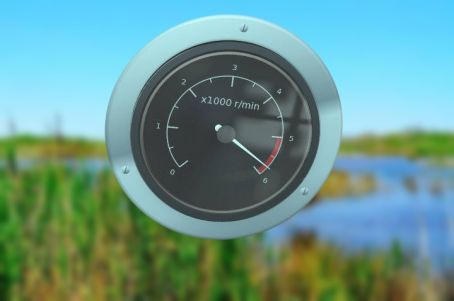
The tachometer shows 5750 rpm
